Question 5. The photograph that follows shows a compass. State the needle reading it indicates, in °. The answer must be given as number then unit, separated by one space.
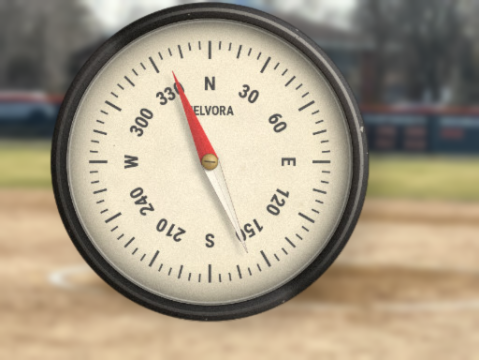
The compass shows 337.5 °
